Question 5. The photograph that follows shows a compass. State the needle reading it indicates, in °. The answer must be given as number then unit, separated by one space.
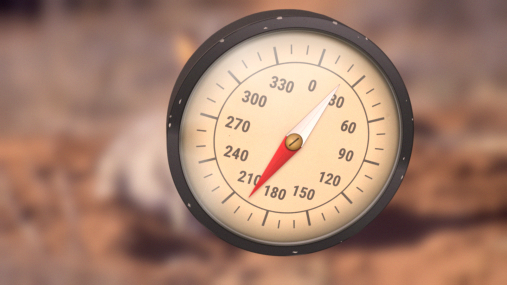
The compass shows 200 °
